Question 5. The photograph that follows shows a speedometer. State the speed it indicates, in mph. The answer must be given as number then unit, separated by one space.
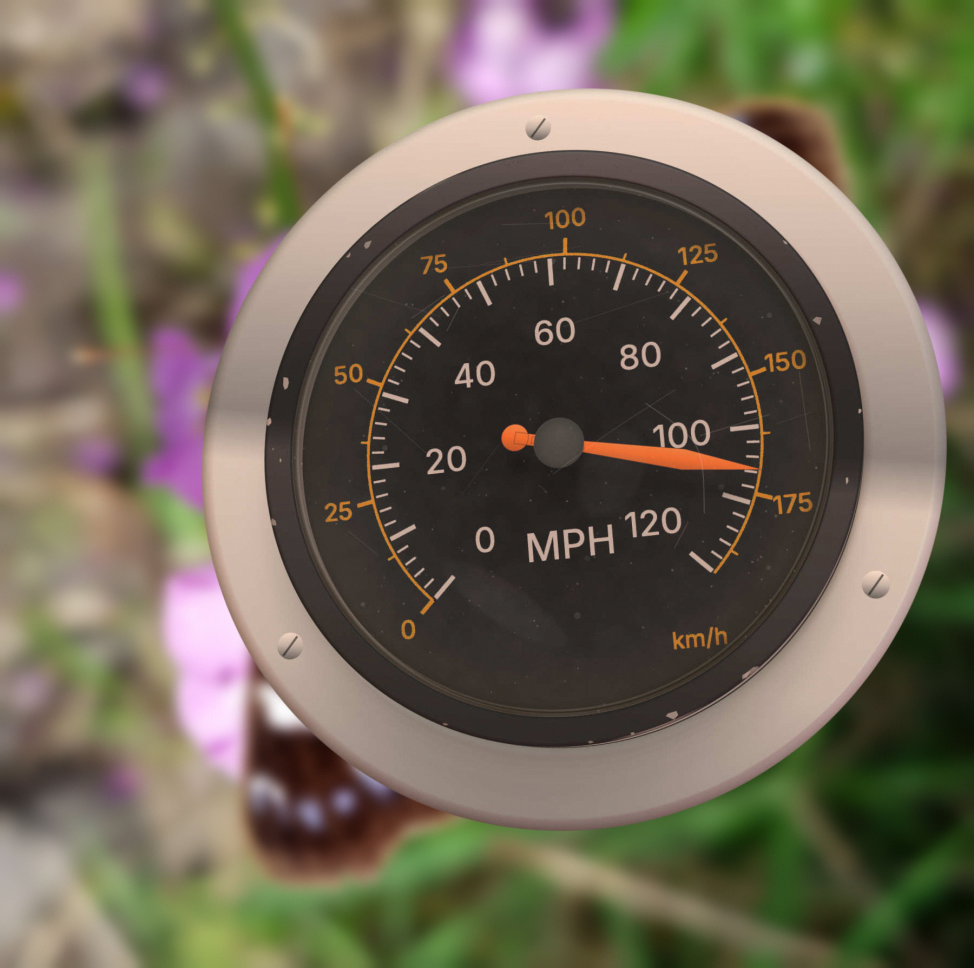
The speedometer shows 106 mph
